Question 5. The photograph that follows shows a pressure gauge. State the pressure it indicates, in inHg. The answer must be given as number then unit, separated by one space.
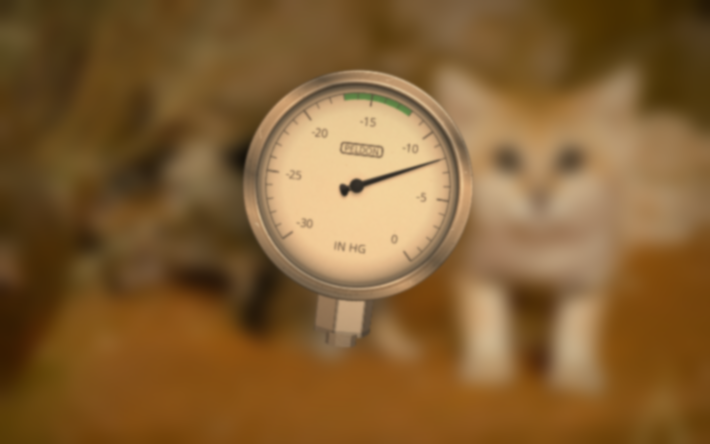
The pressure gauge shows -8 inHg
